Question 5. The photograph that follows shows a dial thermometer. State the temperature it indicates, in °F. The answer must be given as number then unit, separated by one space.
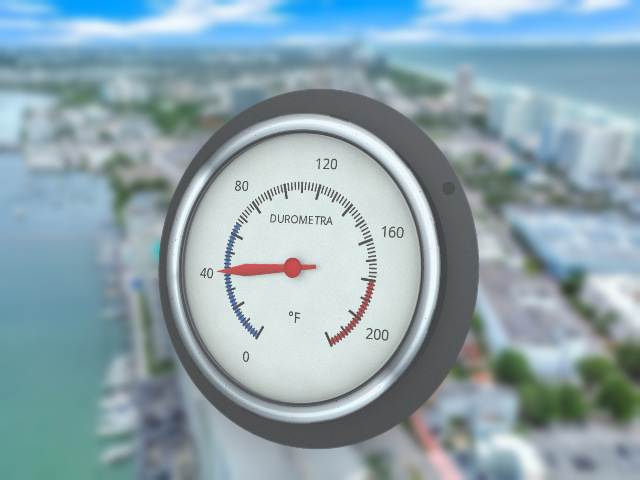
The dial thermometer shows 40 °F
